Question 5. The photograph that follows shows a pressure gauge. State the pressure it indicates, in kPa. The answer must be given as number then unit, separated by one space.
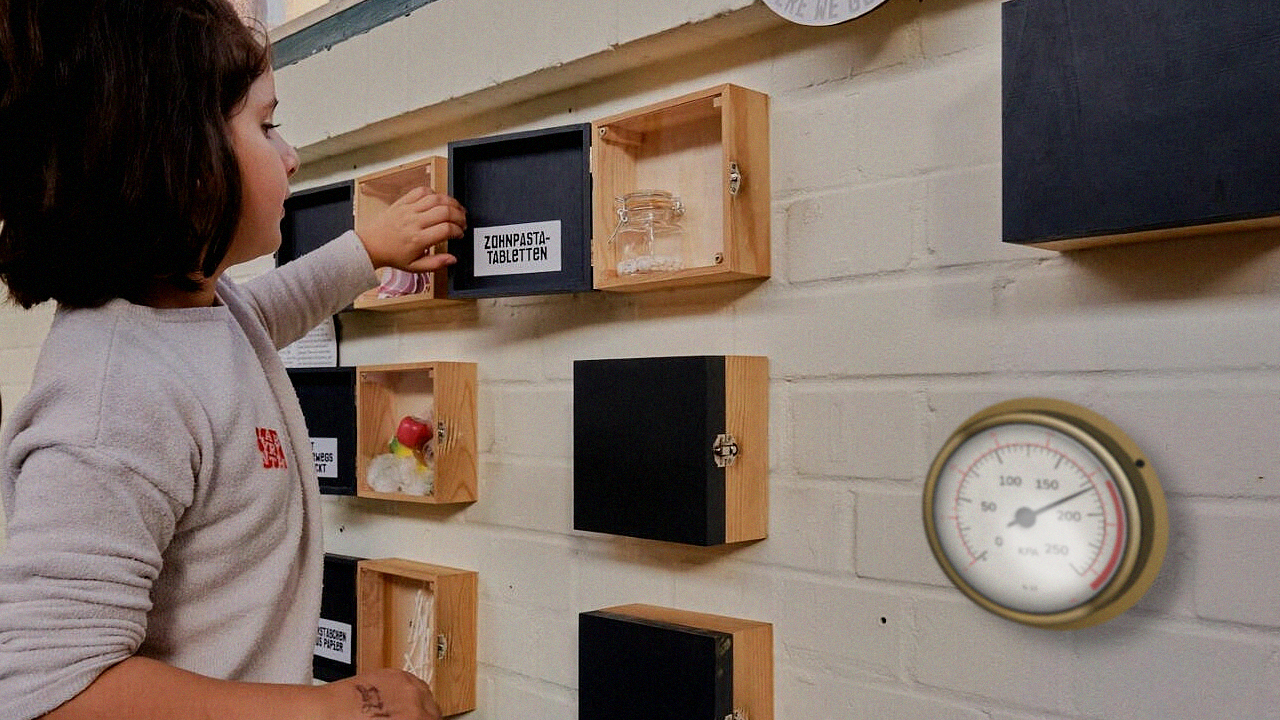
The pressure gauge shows 180 kPa
